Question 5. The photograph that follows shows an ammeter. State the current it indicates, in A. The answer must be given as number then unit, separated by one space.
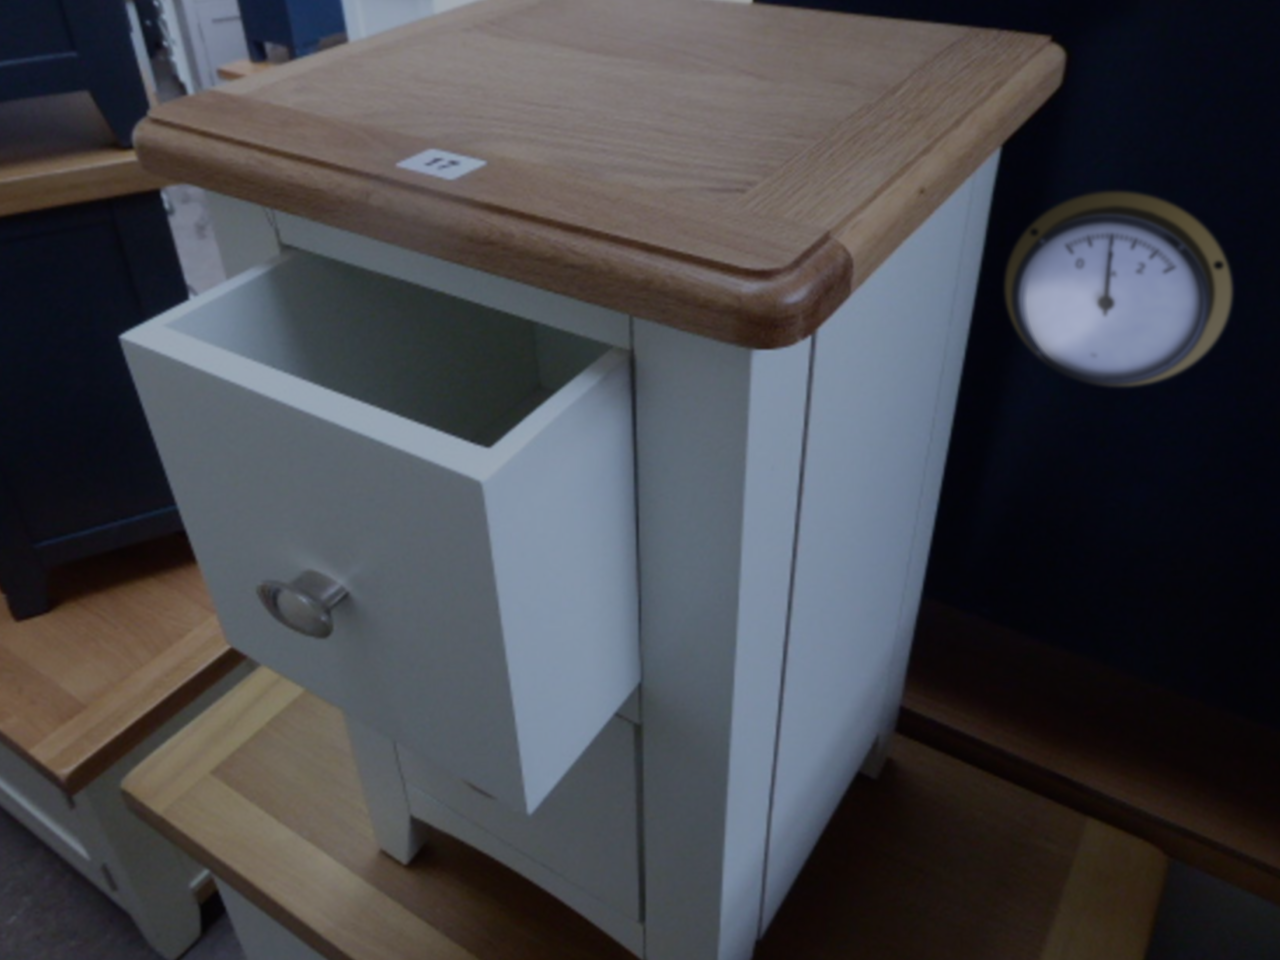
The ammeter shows 1 A
